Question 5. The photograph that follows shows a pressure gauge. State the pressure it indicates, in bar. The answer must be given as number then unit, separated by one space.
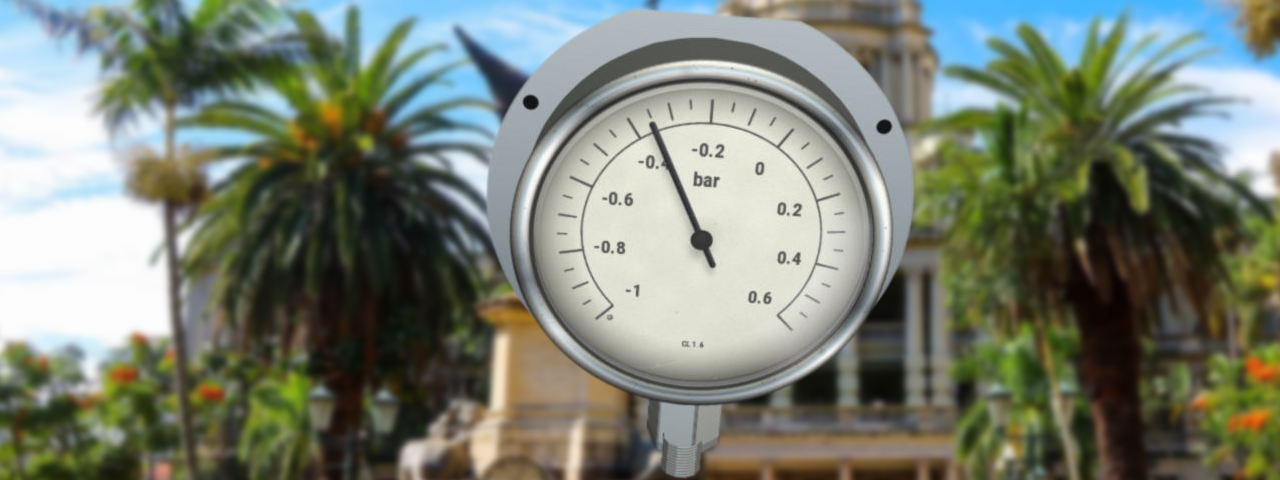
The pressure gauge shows -0.35 bar
